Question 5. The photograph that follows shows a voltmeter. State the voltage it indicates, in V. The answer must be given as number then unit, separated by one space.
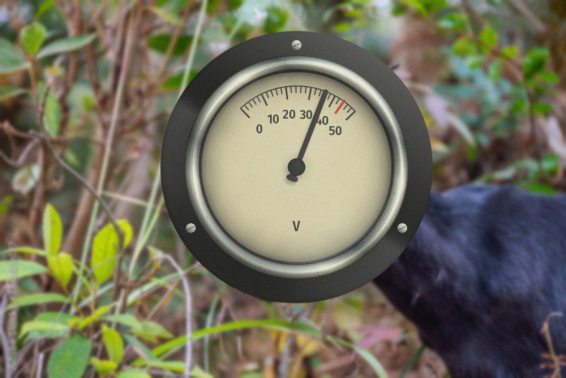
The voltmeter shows 36 V
